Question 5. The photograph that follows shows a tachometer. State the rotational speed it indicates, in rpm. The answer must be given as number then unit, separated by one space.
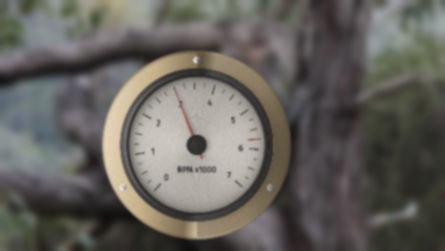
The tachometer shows 3000 rpm
